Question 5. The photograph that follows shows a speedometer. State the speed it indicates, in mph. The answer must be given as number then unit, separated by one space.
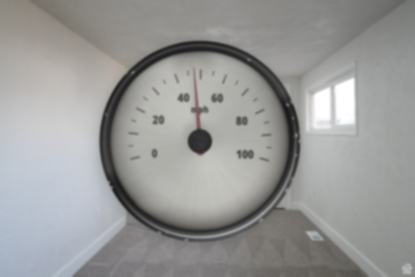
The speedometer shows 47.5 mph
